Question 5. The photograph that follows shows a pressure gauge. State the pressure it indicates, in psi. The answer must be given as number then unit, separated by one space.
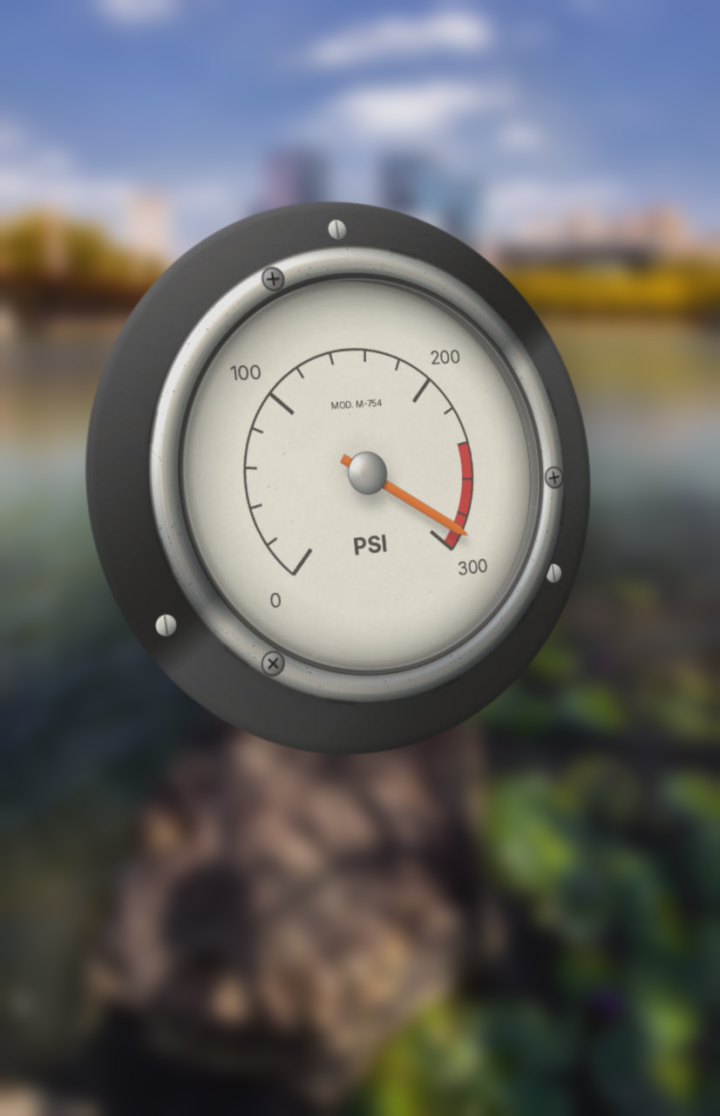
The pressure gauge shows 290 psi
